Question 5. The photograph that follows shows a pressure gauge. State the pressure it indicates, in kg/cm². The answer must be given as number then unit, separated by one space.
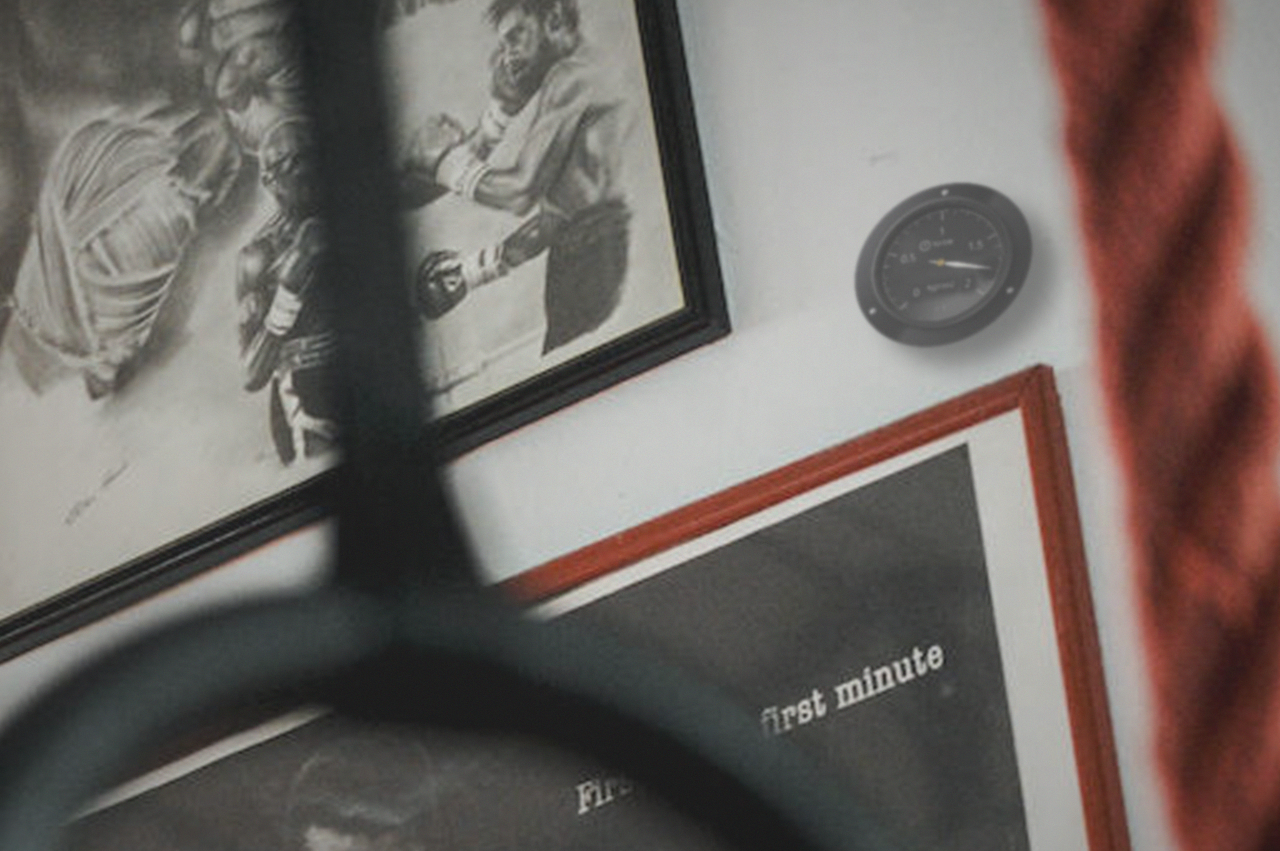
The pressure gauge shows 1.8 kg/cm²
